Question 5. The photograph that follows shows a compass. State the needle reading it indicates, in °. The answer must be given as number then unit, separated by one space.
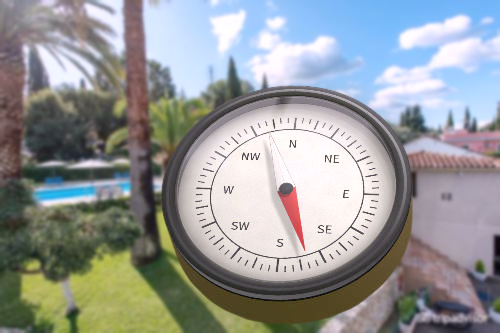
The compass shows 160 °
